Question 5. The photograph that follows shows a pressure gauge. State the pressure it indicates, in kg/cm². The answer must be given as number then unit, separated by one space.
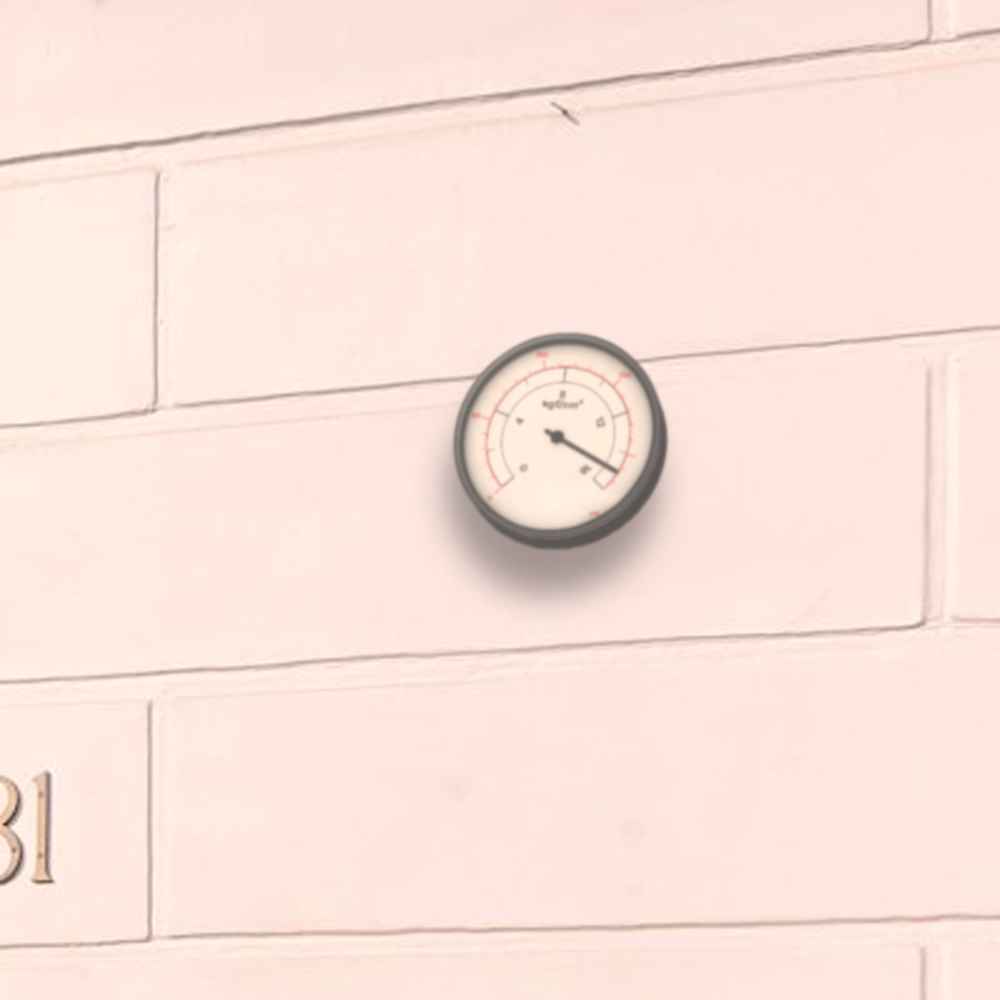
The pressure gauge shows 15 kg/cm²
